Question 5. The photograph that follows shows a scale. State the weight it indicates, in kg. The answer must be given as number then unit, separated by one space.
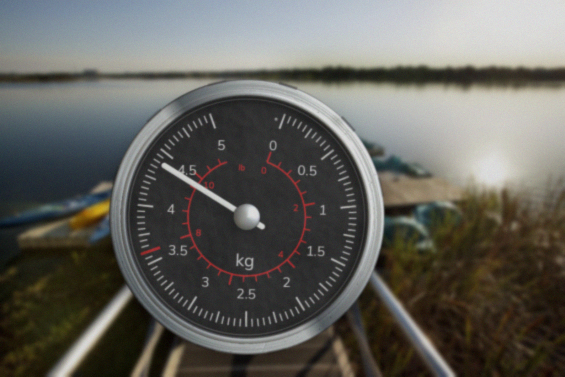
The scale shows 4.4 kg
